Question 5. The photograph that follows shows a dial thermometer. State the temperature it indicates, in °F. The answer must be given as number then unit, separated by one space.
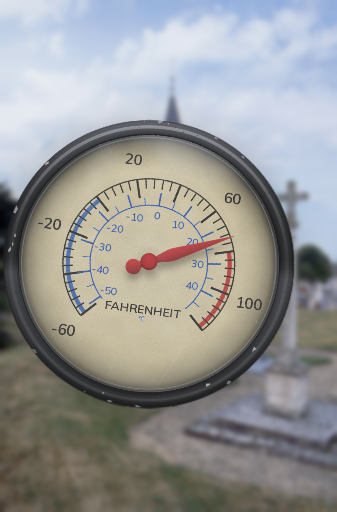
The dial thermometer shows 74 °F
